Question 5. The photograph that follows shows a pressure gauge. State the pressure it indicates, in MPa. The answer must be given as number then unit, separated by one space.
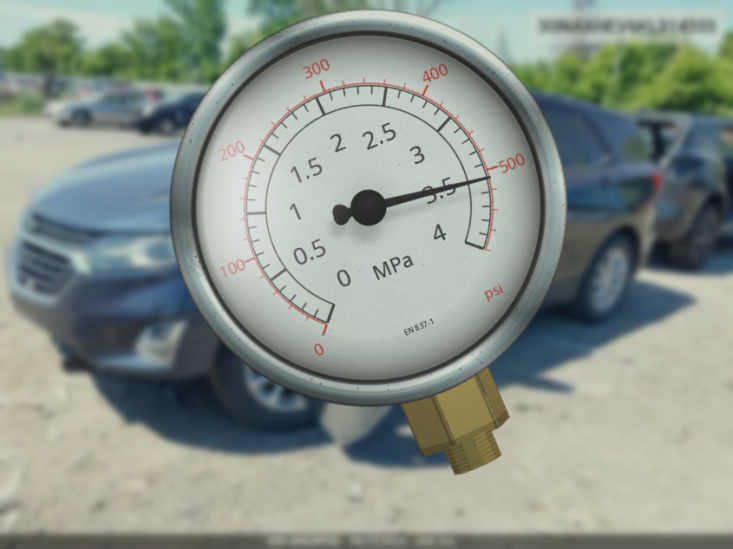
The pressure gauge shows 3.5 MPa
